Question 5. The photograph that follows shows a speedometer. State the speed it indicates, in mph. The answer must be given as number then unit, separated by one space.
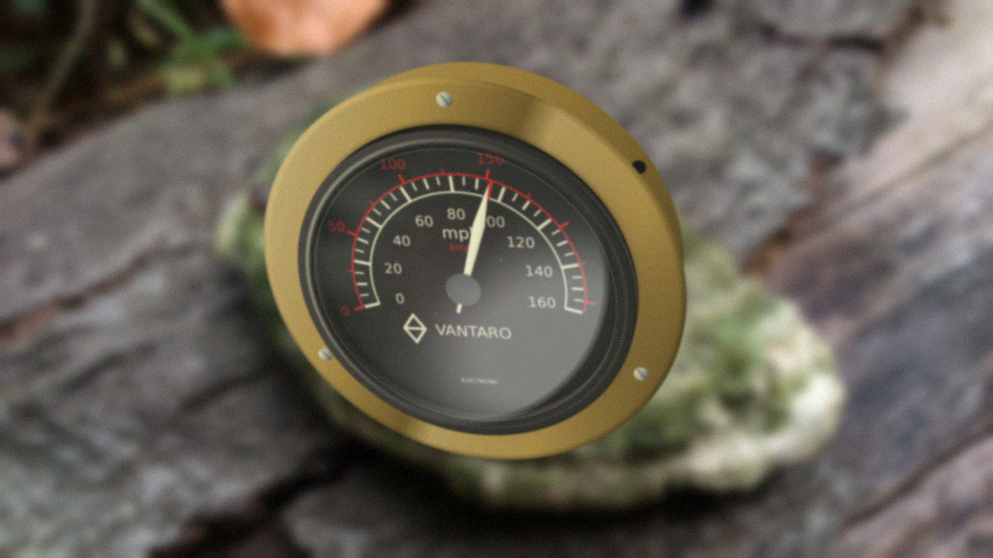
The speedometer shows 95 mph
